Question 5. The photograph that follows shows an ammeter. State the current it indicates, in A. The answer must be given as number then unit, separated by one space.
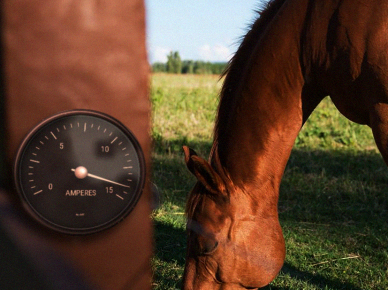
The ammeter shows 14 A
